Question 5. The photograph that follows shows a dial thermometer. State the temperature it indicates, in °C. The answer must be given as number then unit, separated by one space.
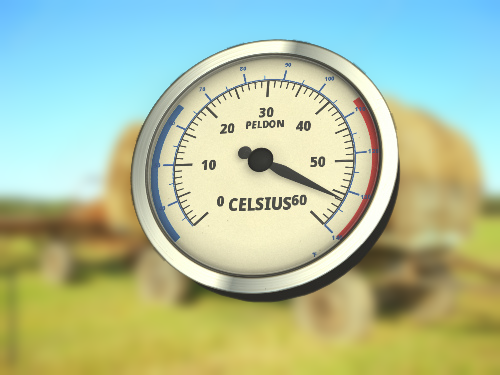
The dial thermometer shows 56 °C
